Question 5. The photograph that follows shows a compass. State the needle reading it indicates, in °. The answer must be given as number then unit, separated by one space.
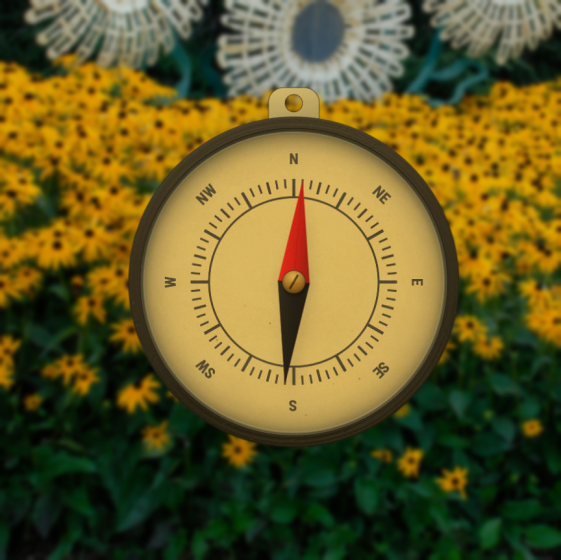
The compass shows 5 °
